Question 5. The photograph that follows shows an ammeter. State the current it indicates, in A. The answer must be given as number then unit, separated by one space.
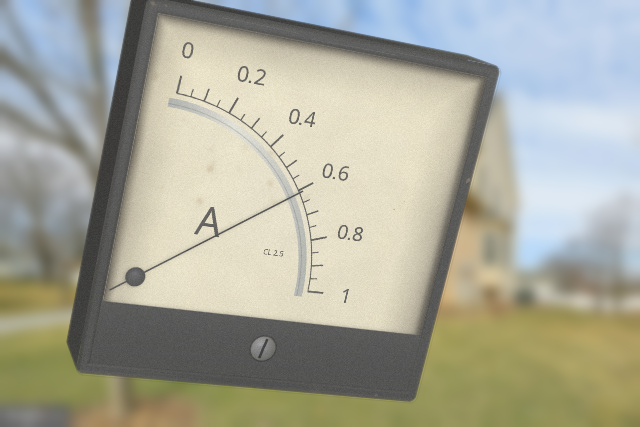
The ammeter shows 0.6 A
